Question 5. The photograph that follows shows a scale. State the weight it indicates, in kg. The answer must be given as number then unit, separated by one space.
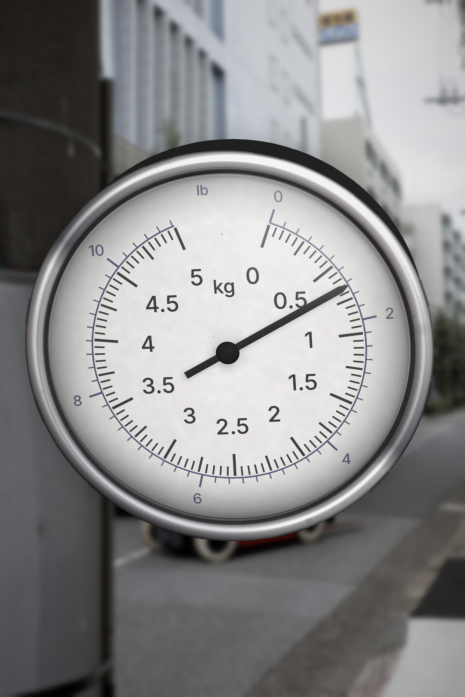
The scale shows 0.65 kg
